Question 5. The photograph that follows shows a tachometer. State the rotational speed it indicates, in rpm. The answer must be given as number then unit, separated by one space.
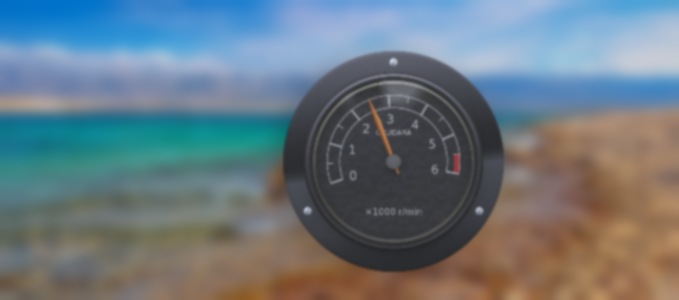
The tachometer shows 2500 rpm
